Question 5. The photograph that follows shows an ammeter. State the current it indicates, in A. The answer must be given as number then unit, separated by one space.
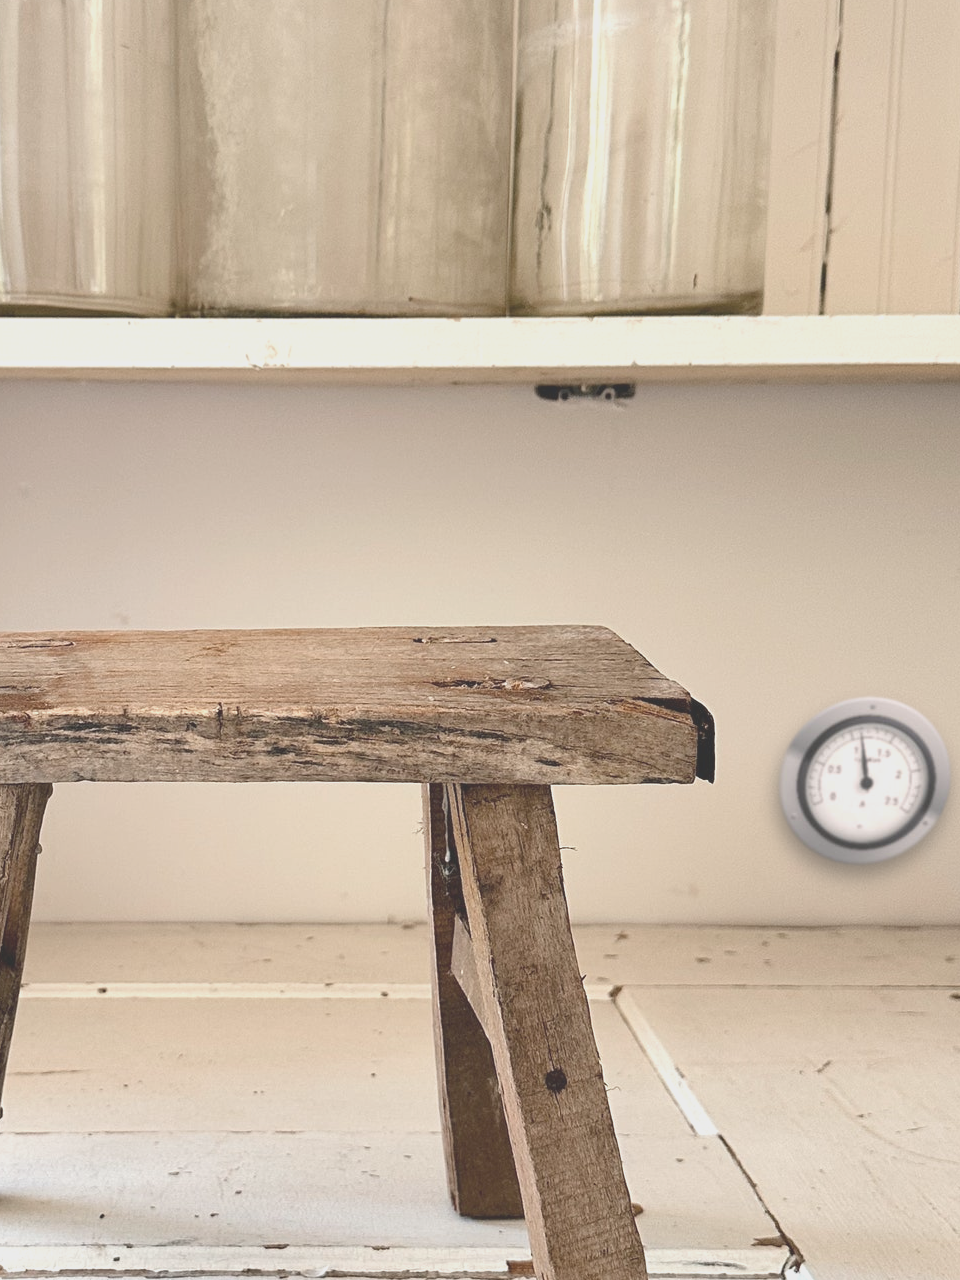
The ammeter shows 1.1 A
